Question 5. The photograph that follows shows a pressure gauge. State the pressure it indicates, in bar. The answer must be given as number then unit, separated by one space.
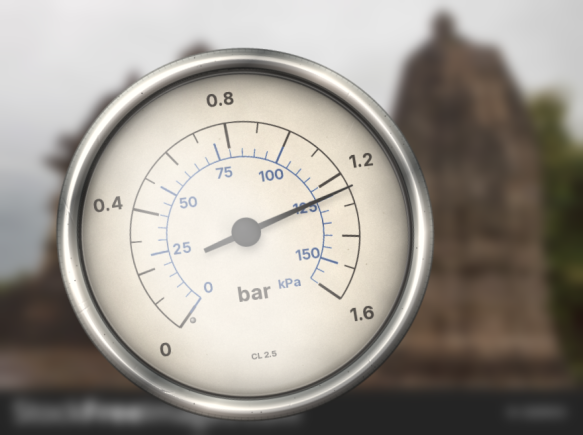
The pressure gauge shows 1.25 bar
